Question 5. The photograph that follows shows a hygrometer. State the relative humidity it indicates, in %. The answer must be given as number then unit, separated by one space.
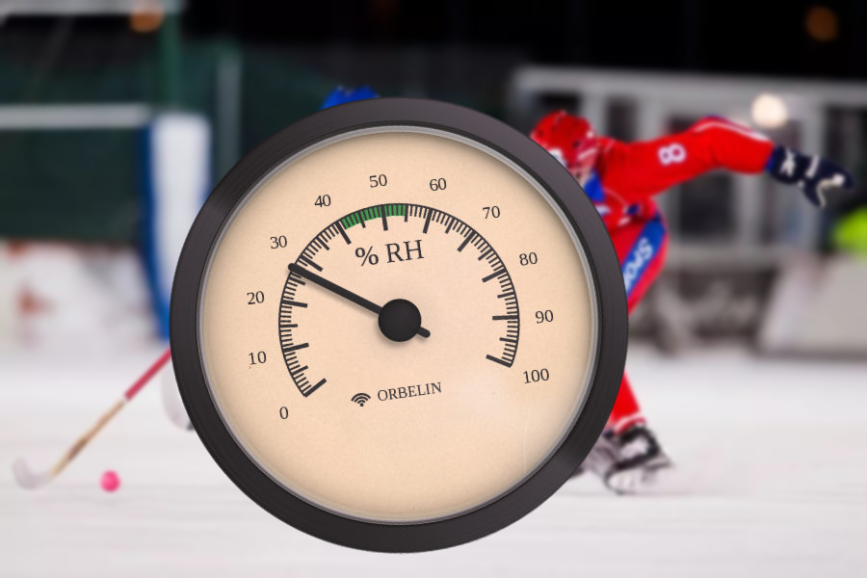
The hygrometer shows 27 %
